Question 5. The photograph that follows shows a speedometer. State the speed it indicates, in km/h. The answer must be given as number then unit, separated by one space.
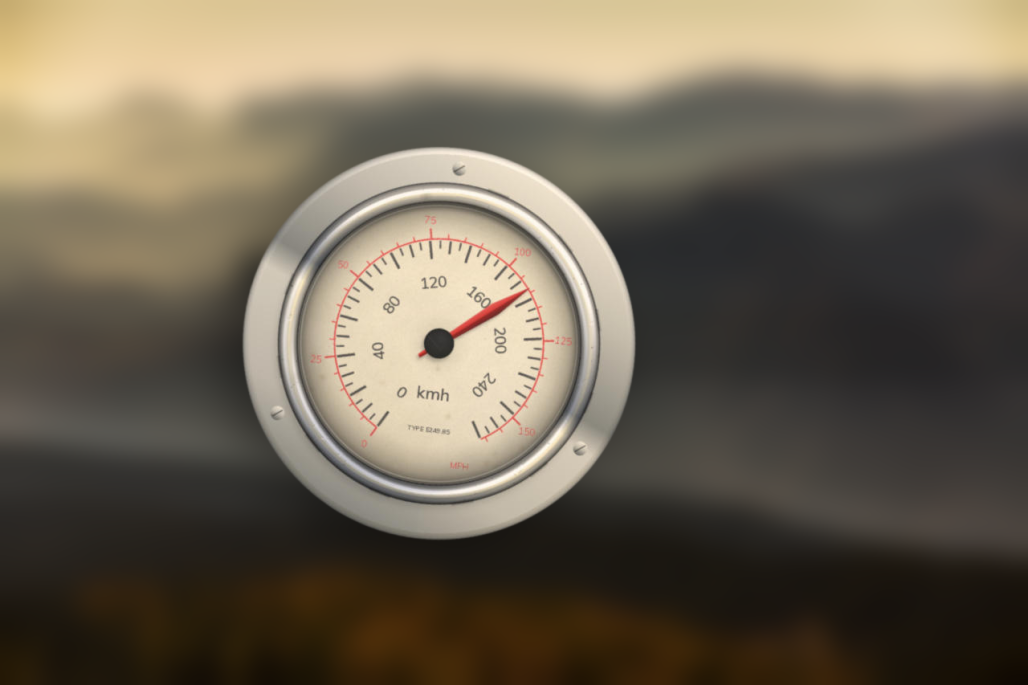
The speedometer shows 175 km/h
